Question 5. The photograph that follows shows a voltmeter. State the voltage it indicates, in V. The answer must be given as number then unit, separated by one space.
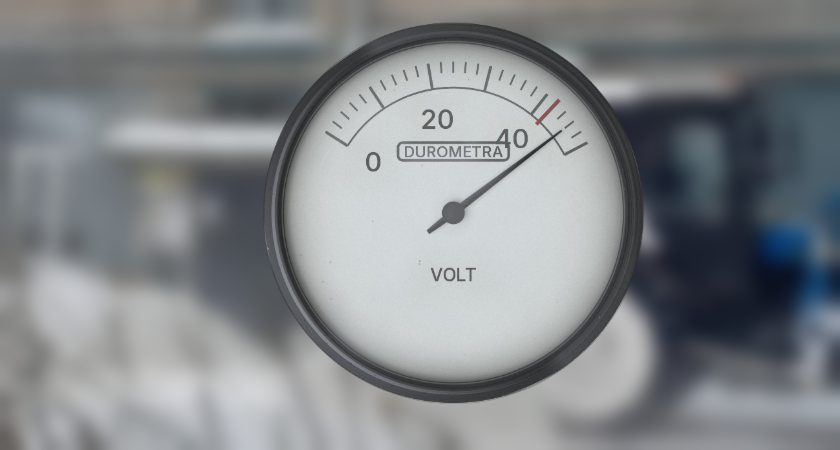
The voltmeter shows 46 V
